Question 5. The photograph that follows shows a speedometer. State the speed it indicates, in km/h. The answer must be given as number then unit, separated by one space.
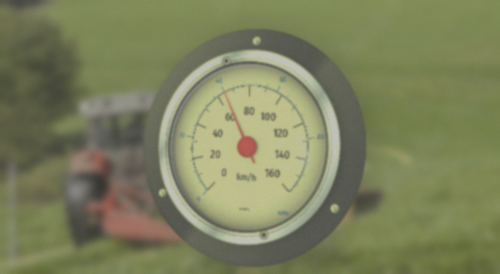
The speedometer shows 65 km/h
